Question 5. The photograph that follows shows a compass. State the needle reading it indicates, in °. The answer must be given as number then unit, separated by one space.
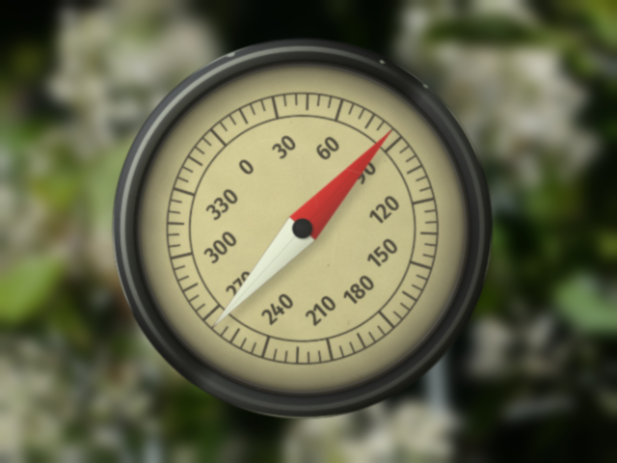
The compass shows 85 °
